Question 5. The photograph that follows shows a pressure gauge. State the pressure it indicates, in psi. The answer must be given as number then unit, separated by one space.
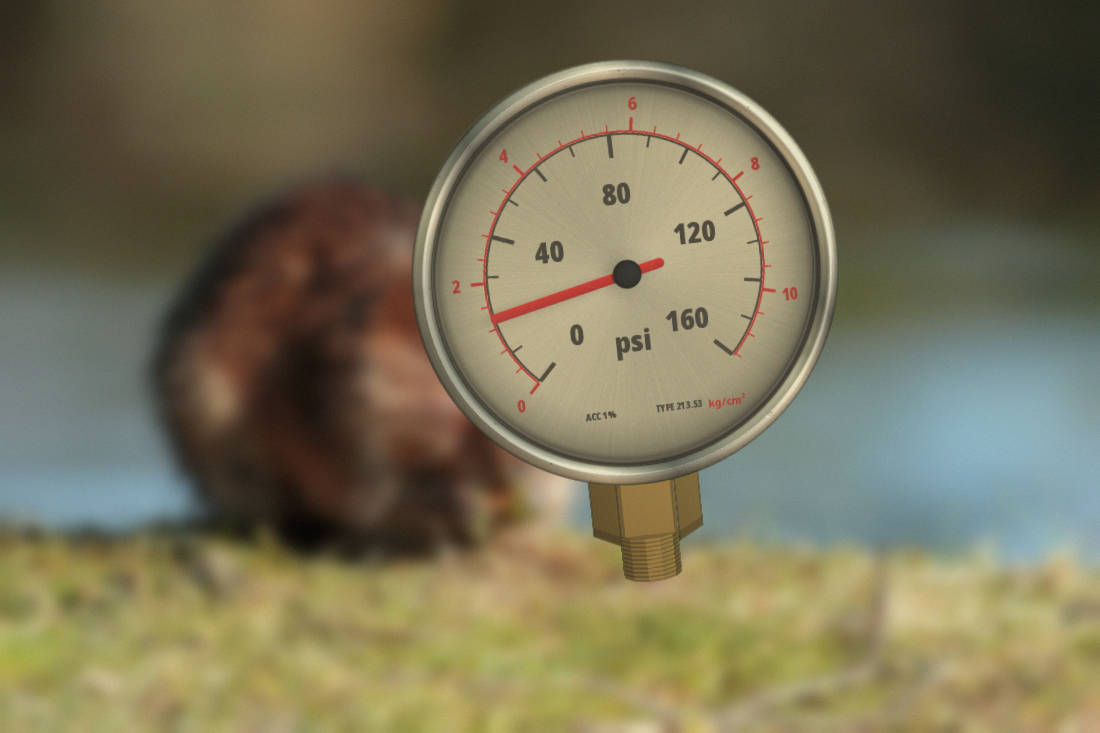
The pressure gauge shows 20 psi
